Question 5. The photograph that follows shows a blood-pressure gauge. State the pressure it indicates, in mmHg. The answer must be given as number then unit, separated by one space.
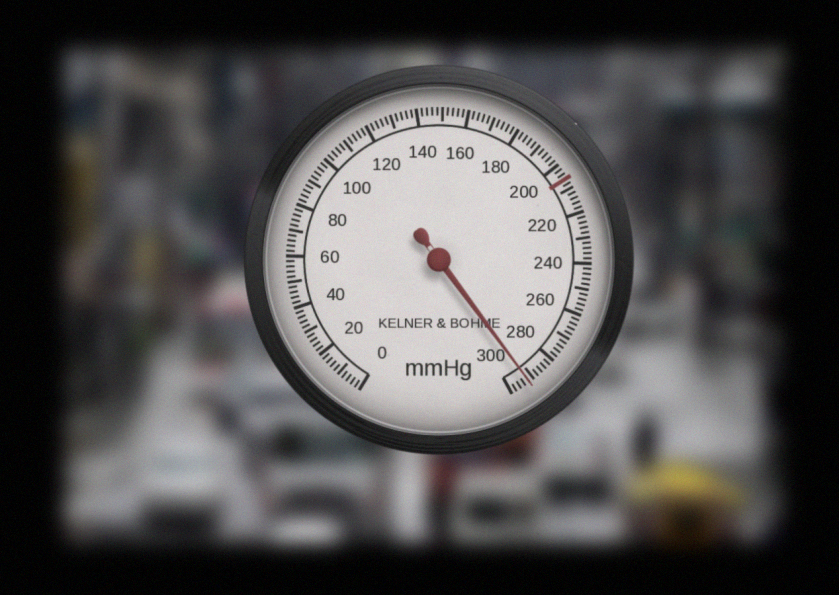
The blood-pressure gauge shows 292 mmHg
